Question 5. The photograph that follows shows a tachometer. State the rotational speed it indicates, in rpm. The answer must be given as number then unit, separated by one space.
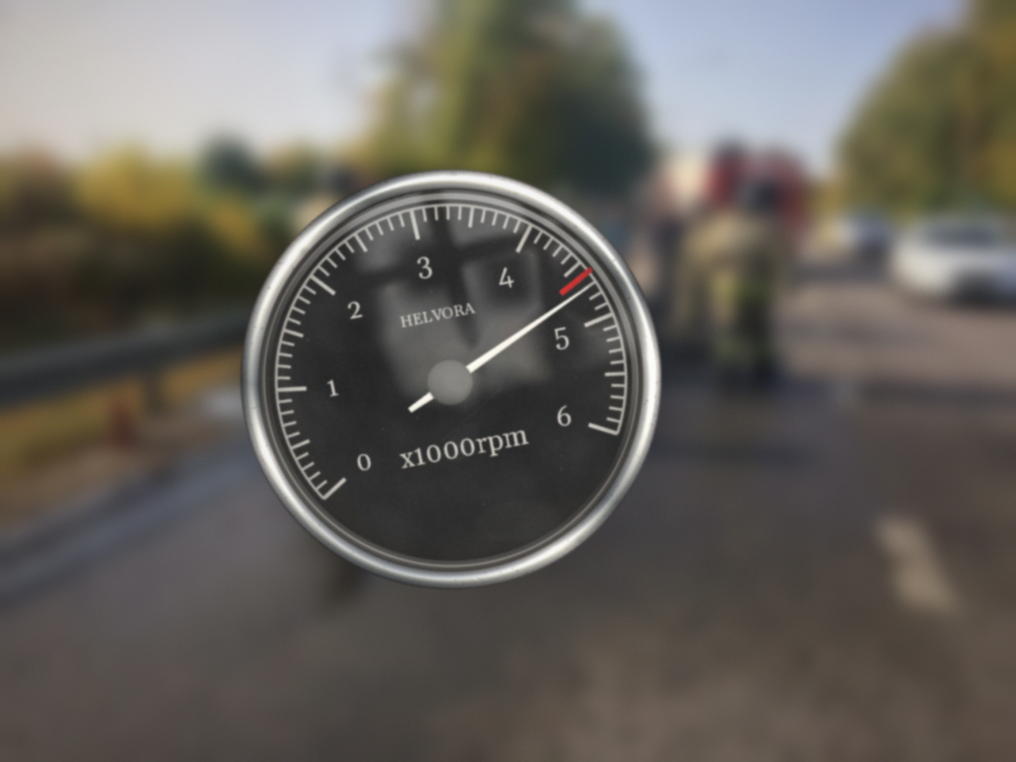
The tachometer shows 4700 rpm
